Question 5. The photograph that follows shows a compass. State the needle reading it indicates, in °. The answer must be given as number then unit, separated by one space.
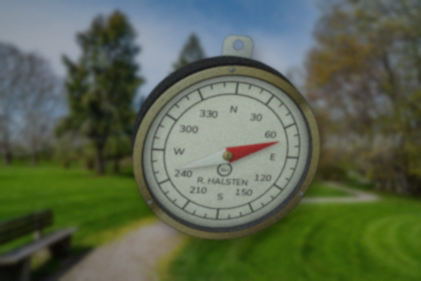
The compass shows 70 °
